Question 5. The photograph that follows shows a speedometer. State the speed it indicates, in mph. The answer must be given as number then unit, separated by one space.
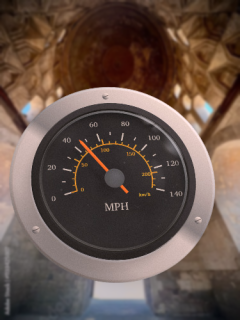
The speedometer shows 45 mph
